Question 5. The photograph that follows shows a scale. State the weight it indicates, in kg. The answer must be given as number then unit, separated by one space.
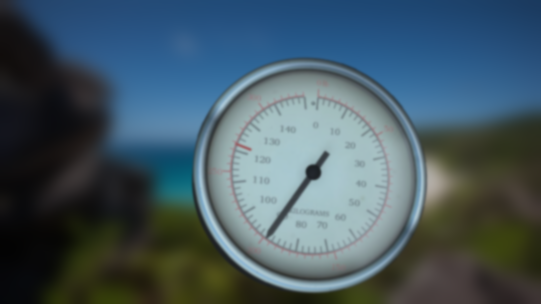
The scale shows 90 kg
